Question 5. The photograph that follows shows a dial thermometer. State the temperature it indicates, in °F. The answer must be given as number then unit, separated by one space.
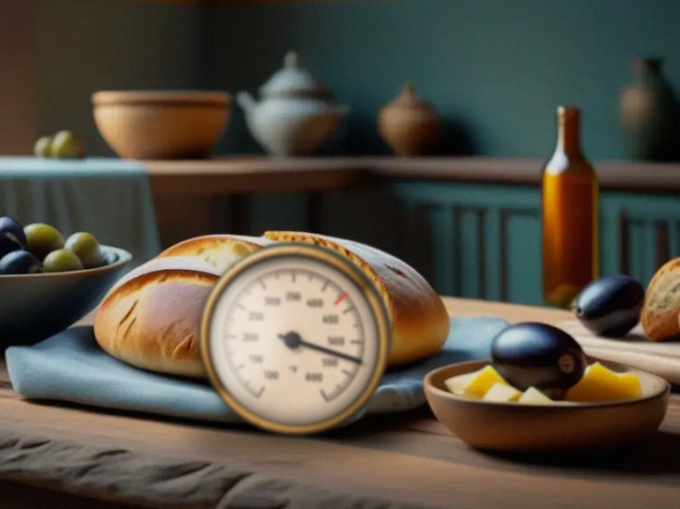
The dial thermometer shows 525 °F
